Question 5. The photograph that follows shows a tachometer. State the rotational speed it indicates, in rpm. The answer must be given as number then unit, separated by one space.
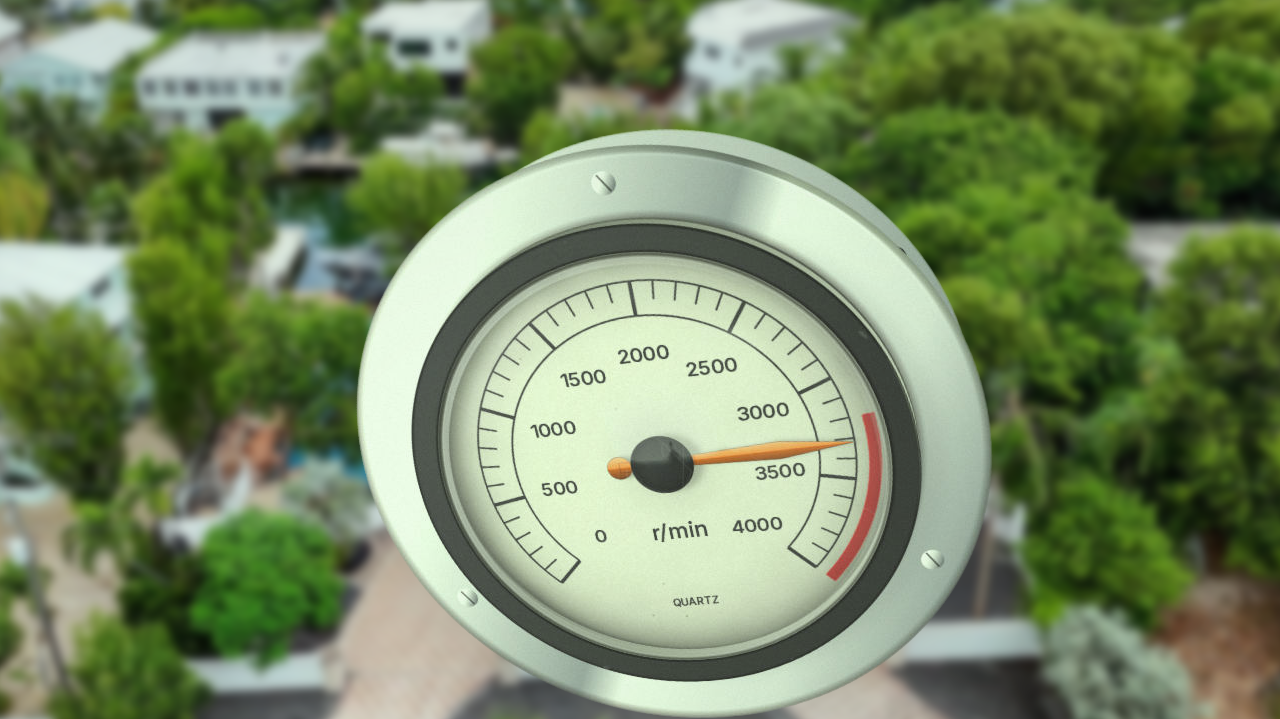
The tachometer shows 3300 rpm
